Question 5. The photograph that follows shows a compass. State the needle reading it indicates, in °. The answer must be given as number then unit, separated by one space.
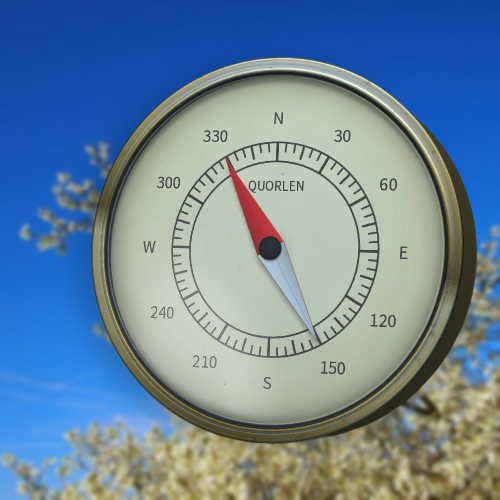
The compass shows 330 °
